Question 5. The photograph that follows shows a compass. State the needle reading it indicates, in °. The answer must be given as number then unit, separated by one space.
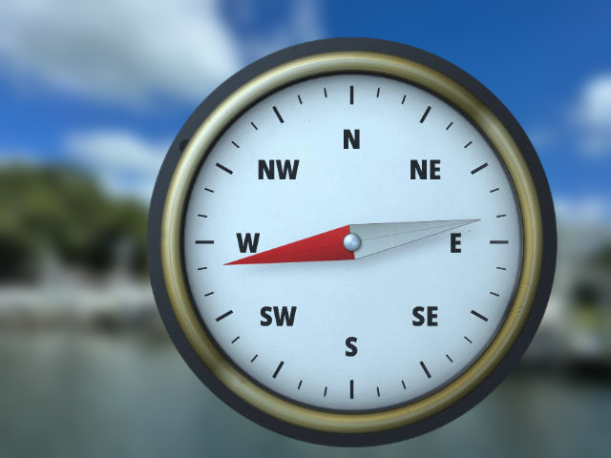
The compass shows 260 °
